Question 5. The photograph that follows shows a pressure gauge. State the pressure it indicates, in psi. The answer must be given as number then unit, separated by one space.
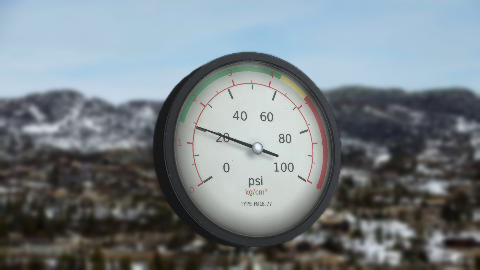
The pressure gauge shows 20 psi
